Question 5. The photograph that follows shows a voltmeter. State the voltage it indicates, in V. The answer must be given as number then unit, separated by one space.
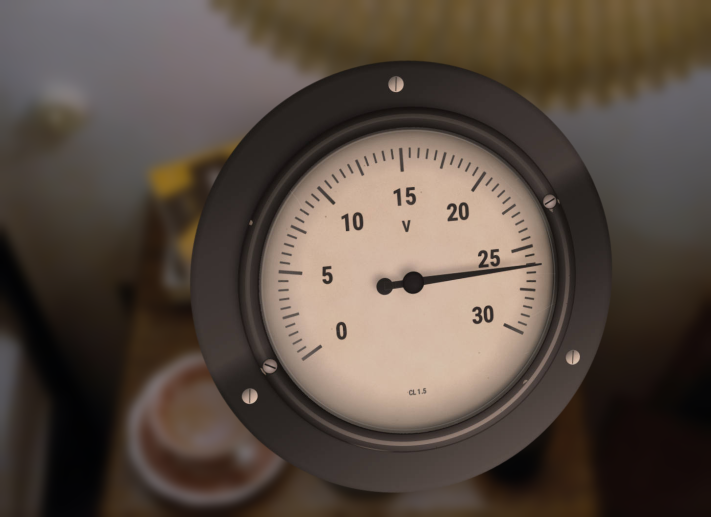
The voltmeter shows 26 V
